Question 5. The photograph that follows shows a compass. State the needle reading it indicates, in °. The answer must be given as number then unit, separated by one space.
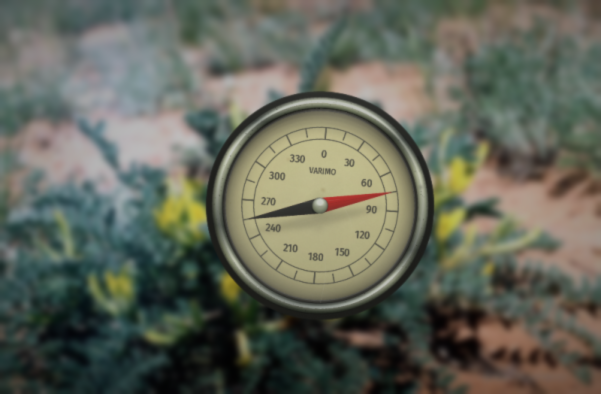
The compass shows 75 °
